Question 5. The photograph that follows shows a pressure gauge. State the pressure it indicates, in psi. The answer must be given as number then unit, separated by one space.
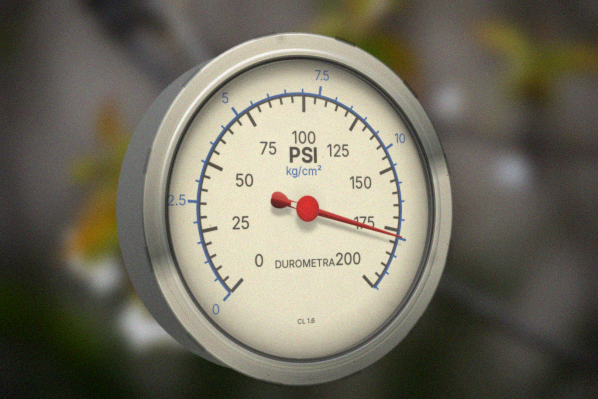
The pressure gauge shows 177.5 psi
